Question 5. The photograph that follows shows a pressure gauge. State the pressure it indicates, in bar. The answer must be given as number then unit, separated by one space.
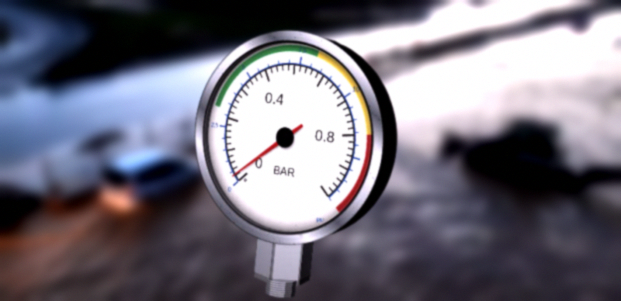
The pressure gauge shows 0.02 bar
